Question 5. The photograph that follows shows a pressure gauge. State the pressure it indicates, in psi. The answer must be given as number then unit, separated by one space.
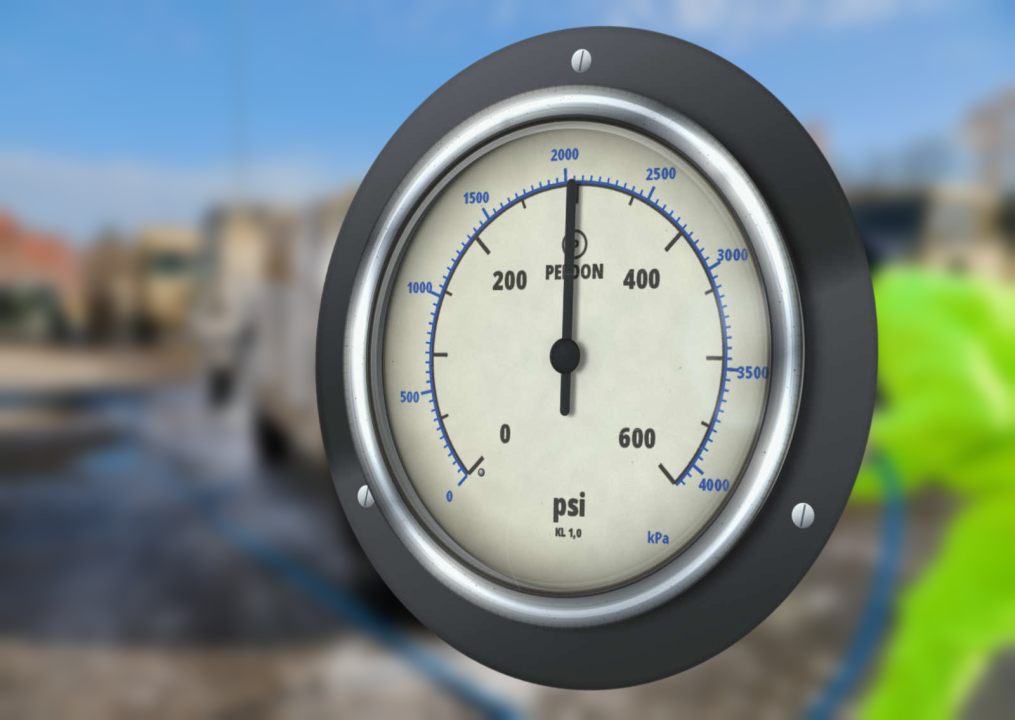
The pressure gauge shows 300 psi
